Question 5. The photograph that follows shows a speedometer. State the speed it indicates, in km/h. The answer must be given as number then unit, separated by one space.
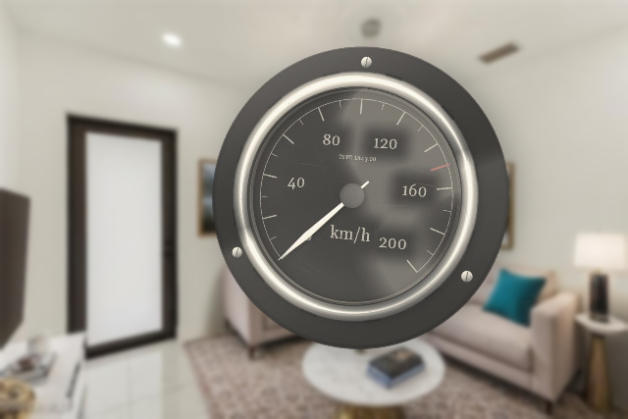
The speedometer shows 0 km/h
